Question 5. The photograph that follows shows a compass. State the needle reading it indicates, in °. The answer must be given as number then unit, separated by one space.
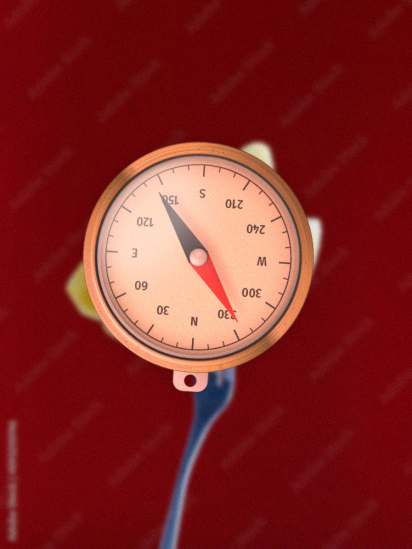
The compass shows 325 °
